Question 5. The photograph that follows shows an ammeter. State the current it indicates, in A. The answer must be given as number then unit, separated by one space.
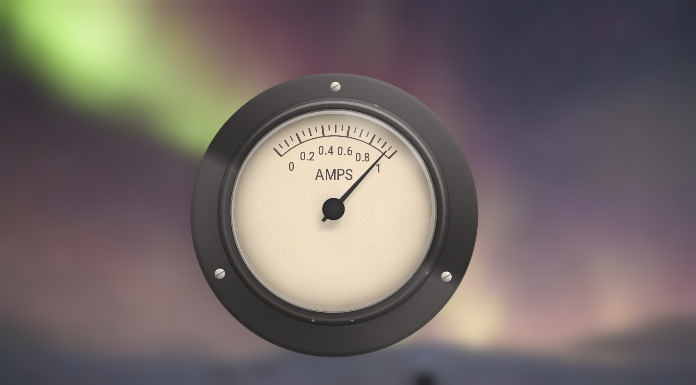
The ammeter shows 0.95 A
